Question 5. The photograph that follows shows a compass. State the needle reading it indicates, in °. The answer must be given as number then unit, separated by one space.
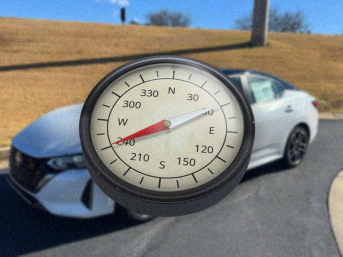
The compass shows 240 °
